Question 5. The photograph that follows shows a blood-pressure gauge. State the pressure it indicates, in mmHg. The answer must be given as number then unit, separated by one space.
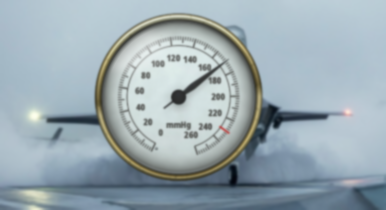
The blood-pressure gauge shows 170 mmHg
